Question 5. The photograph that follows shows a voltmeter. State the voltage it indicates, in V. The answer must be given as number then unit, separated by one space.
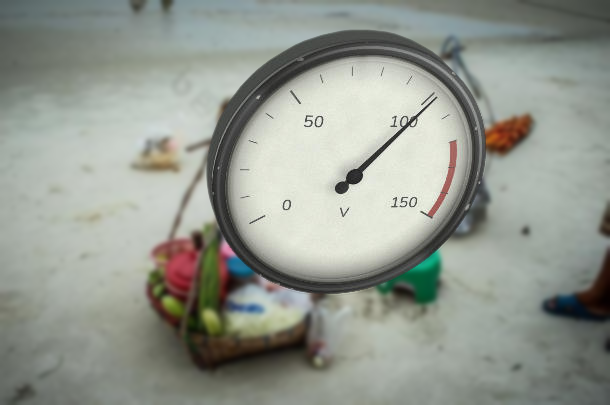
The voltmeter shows 100 V
